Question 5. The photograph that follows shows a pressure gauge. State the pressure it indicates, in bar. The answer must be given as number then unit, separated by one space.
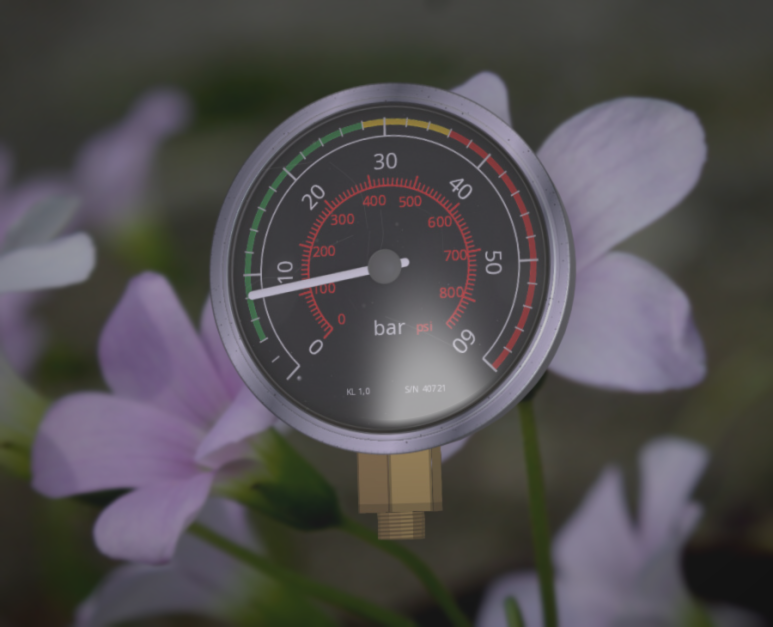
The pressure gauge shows 8 bar
